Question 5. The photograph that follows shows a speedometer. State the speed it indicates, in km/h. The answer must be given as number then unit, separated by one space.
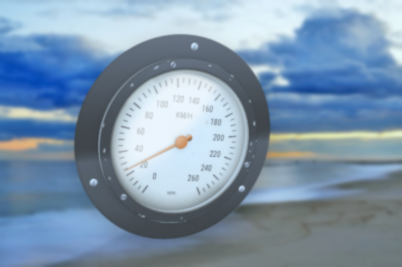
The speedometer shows 25 km/h
